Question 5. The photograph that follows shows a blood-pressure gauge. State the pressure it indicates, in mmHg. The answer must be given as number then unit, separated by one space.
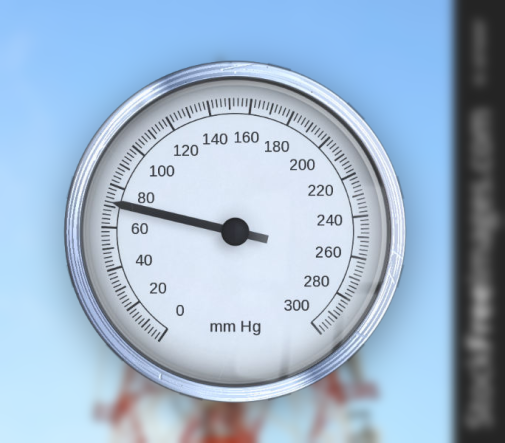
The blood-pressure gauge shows 72 mmHg
